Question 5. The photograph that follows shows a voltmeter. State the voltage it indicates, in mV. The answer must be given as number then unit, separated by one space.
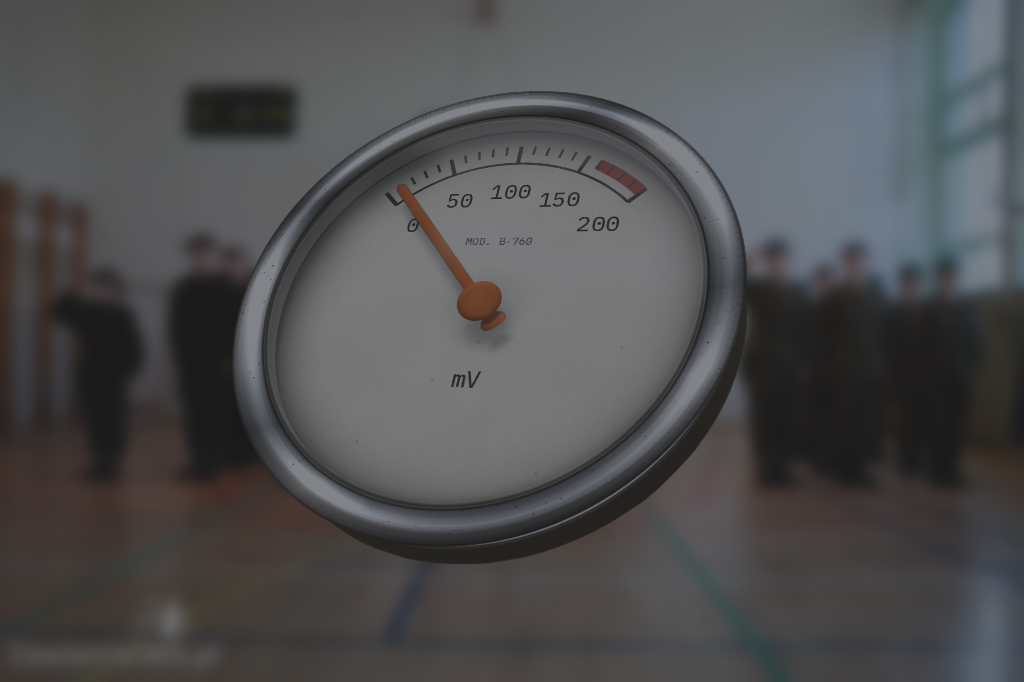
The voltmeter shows 10 mV
